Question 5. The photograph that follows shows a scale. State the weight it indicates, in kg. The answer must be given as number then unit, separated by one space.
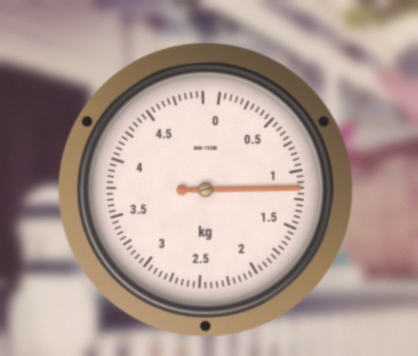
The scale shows 1.15 kg
